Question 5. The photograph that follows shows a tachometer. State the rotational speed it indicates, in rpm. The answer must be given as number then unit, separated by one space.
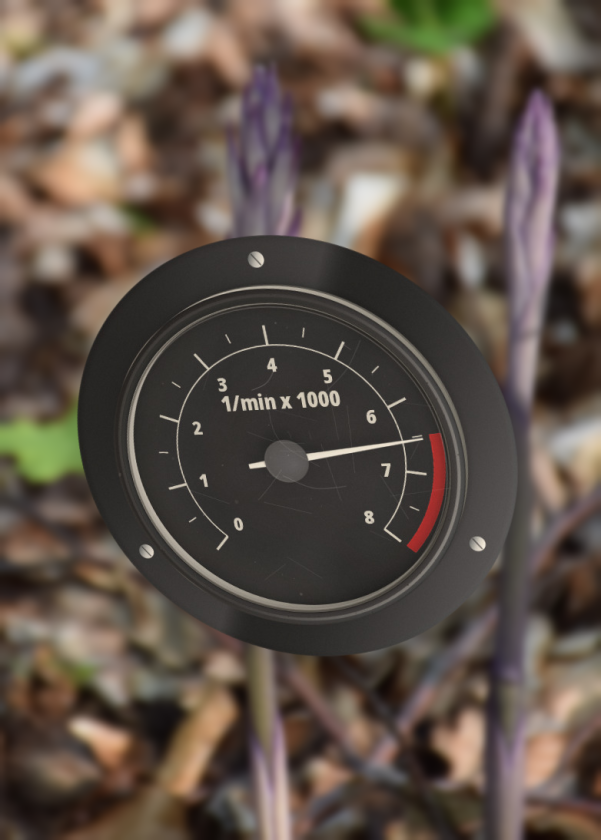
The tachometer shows 6500 rpm
